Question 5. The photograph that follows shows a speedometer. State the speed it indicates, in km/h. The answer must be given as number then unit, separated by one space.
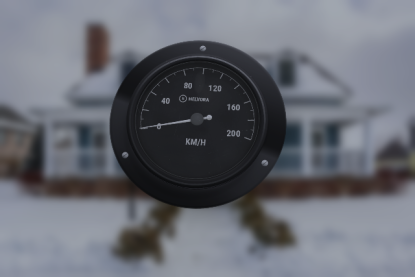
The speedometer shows 0 km/h
